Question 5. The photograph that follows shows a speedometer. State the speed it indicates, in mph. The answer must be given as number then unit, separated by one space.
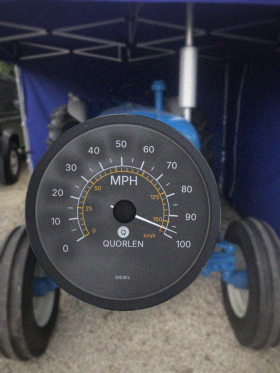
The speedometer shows 97.5 mph
